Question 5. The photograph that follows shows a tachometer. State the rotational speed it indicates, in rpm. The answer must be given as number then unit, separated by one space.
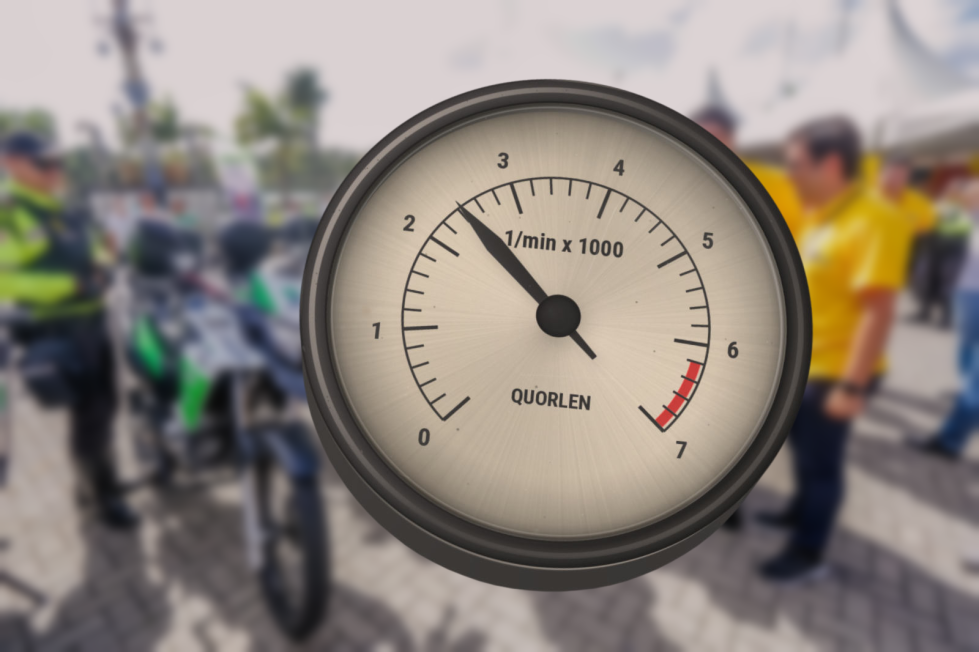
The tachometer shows 2400 rpm
